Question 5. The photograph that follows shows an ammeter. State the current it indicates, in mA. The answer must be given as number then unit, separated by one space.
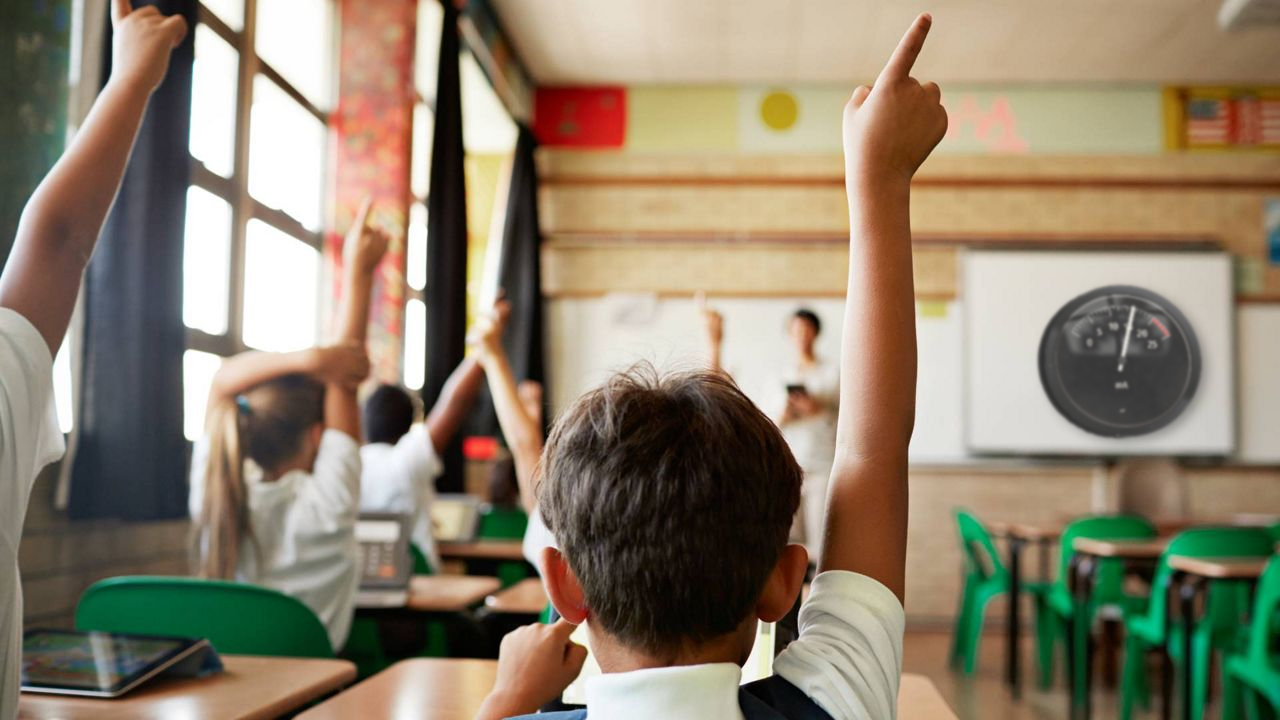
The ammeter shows 15 mA
